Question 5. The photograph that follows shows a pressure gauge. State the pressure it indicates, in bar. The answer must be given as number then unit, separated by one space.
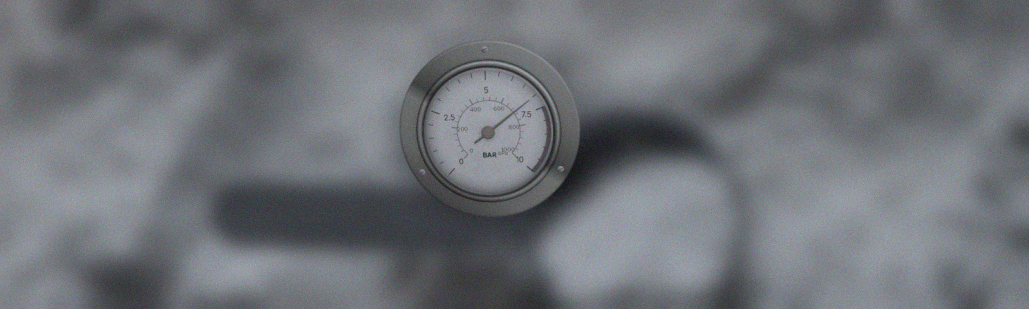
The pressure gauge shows 7 bar
